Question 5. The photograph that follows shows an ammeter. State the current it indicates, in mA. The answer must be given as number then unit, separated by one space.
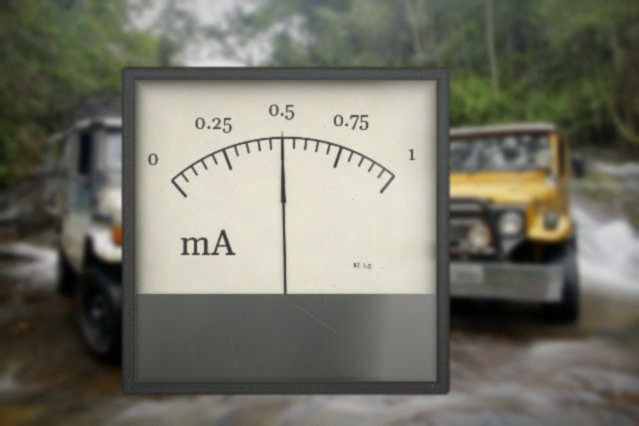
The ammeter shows 0.5 mA
